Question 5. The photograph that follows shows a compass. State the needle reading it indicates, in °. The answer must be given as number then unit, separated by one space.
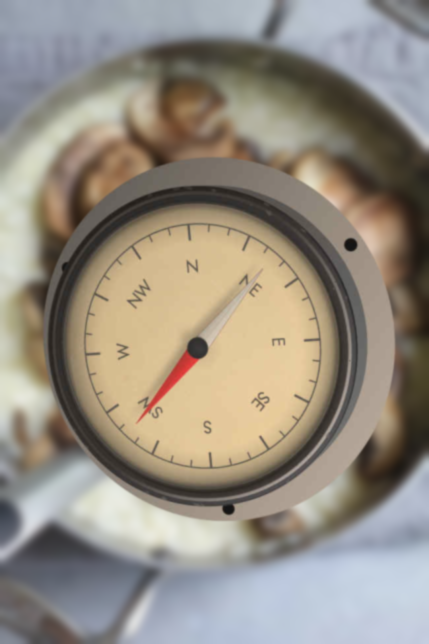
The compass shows 225 °
